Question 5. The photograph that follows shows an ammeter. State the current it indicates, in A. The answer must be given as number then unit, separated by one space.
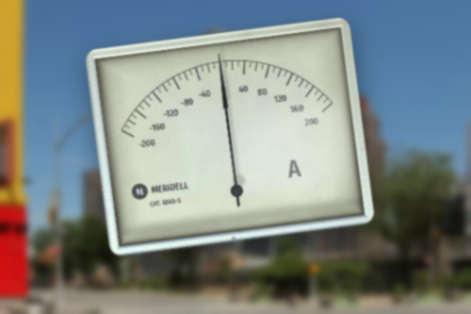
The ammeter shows 0 A
